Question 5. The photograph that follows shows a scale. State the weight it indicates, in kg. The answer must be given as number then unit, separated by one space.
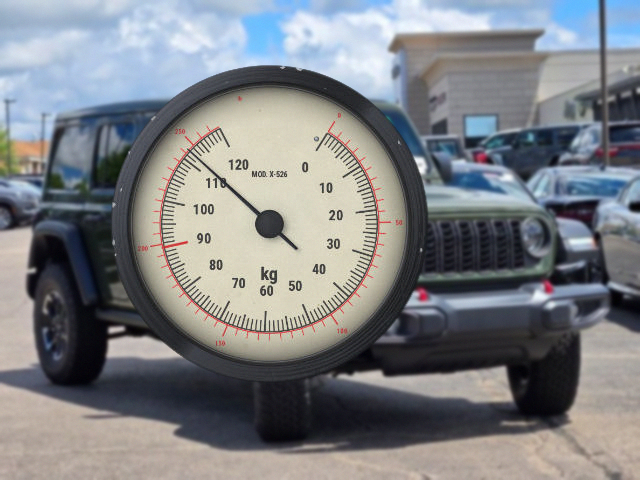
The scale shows 112 kg
